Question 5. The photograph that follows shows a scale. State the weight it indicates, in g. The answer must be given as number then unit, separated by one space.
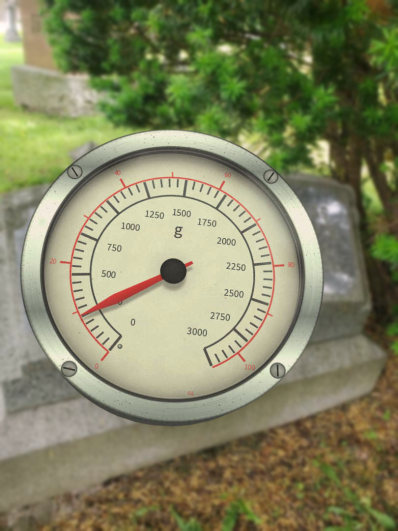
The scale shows 250 g
